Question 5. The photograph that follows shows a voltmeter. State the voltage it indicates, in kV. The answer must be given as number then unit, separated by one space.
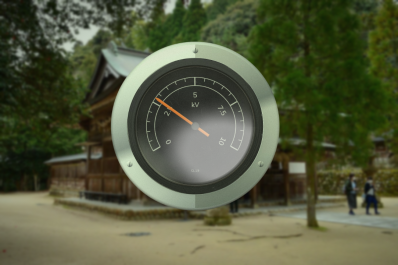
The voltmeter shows 2.75 kV
